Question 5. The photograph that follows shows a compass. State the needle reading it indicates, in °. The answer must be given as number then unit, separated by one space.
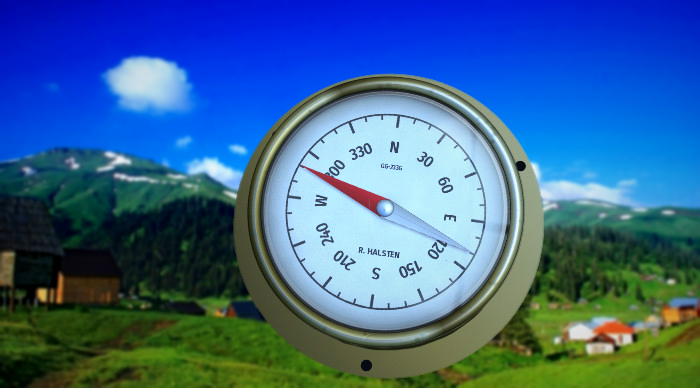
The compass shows 290 °
